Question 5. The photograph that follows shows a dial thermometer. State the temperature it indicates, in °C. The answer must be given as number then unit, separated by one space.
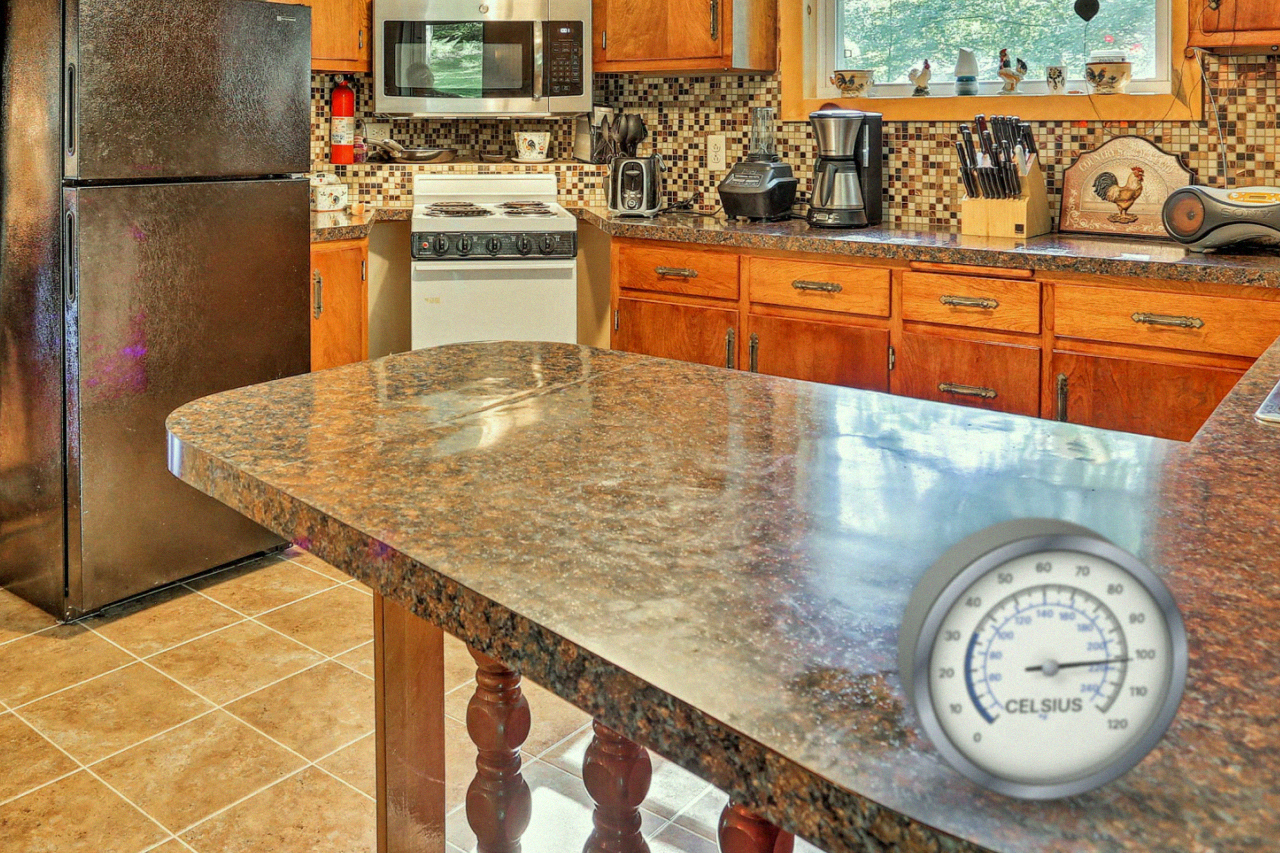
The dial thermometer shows 100 °C
